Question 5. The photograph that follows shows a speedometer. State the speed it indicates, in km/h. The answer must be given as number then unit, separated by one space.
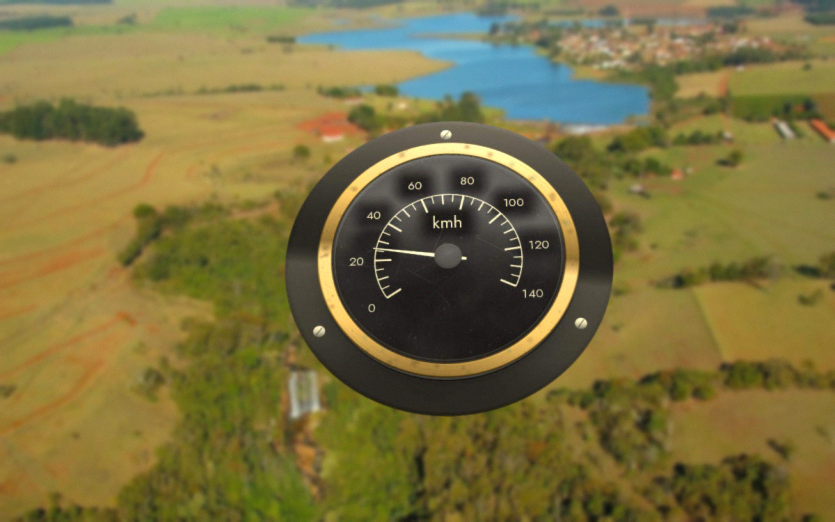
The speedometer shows 25 km/h
